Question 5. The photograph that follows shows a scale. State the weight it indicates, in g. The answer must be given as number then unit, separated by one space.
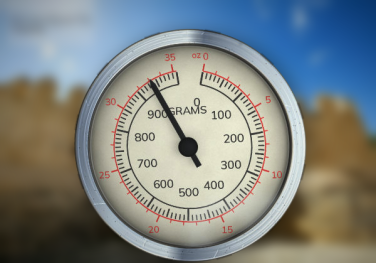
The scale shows 940 g
